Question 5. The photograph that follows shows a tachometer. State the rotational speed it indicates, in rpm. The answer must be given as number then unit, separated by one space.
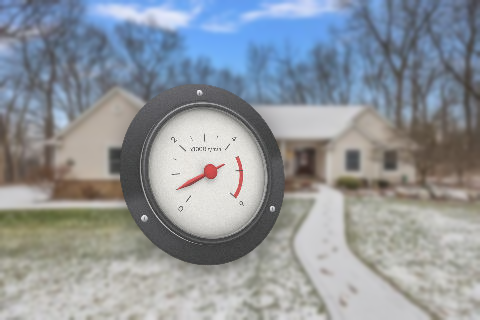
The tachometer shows 500 rpm
